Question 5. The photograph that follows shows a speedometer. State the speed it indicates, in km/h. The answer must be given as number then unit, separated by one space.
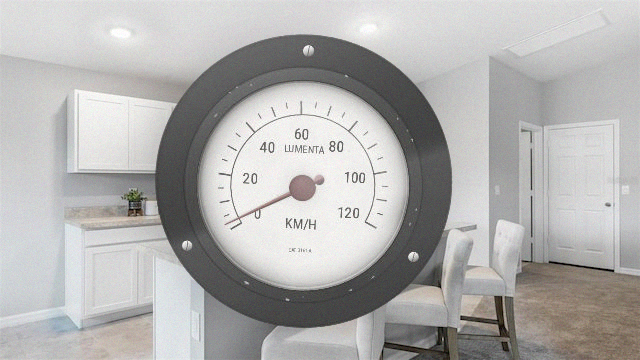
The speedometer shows 2.5 km/h
